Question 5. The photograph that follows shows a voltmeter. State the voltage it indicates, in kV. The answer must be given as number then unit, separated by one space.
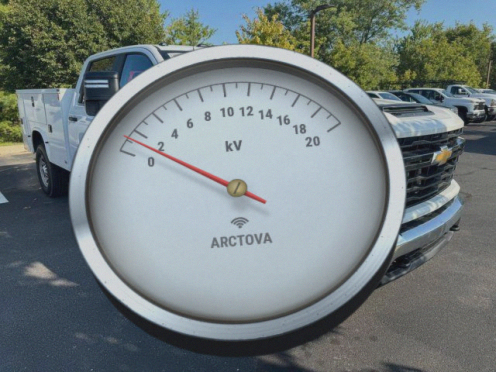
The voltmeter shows 1 kV
